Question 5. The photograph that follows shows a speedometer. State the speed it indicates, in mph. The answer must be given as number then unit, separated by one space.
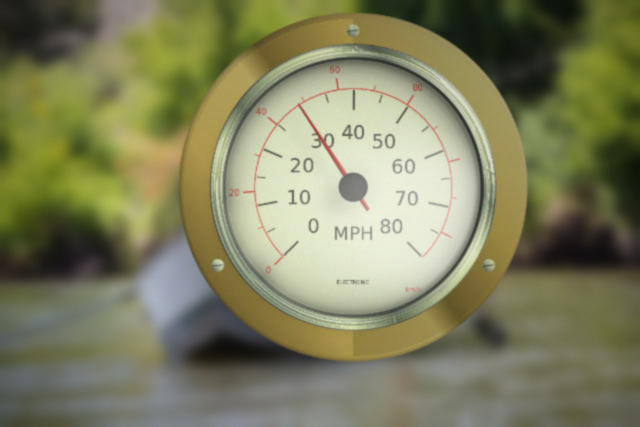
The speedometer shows 30 mph
